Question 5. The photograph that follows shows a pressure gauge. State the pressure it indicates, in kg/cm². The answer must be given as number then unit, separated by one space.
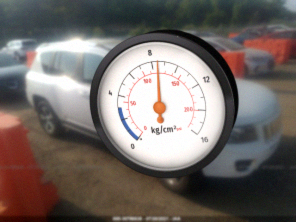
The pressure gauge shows 8.5 kg/cm²
